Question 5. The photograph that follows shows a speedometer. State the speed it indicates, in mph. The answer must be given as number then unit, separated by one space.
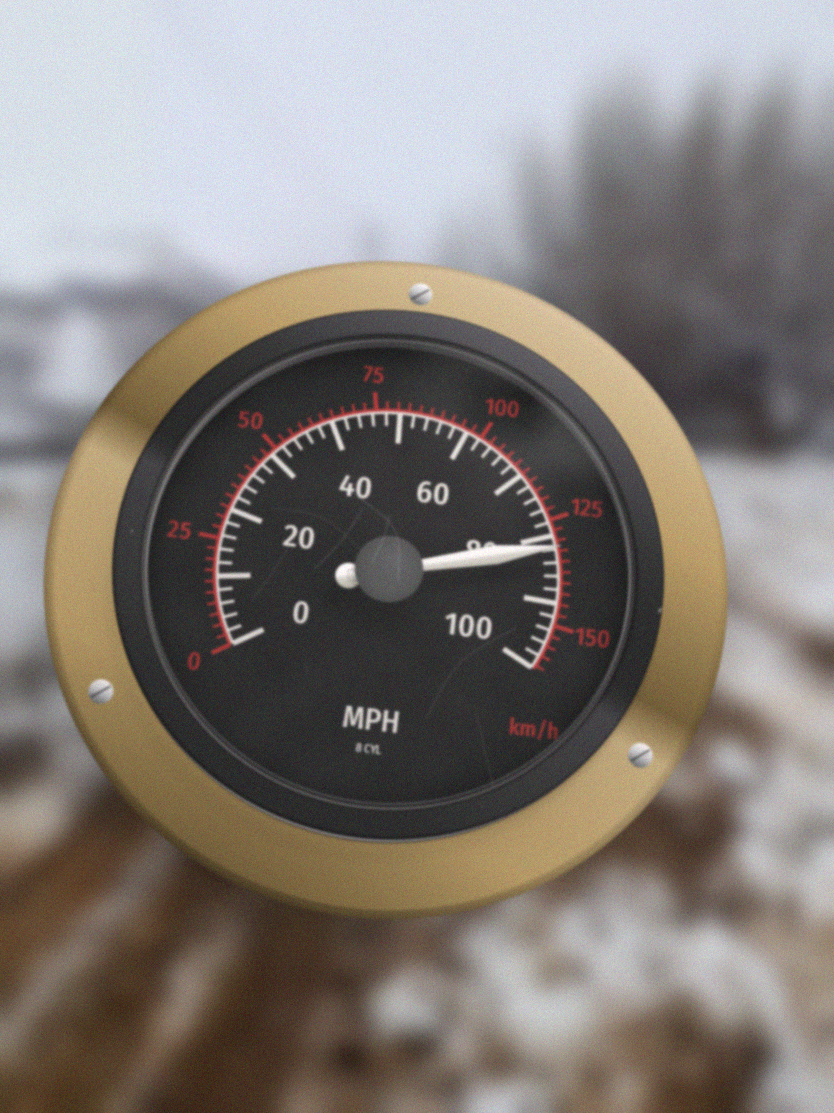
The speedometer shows 82 mph
